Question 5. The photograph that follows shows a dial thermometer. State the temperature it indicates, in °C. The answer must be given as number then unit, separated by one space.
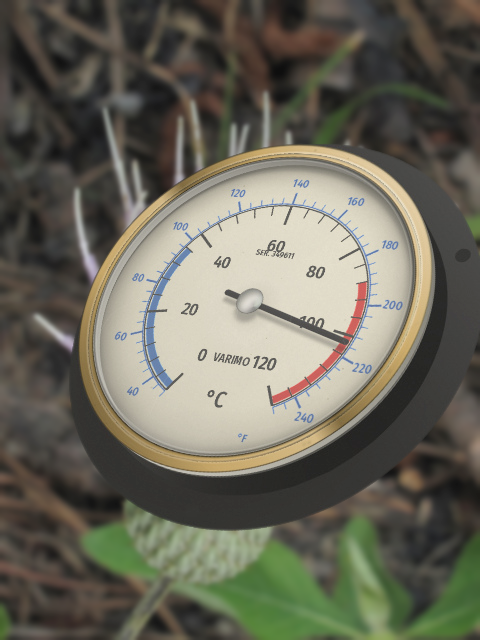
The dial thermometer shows 102 °C
